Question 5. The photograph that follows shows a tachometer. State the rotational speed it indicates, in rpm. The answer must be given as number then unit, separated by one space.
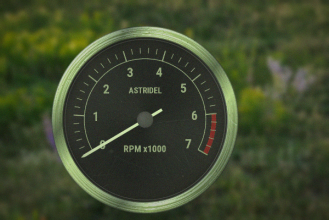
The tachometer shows 0 rpm
